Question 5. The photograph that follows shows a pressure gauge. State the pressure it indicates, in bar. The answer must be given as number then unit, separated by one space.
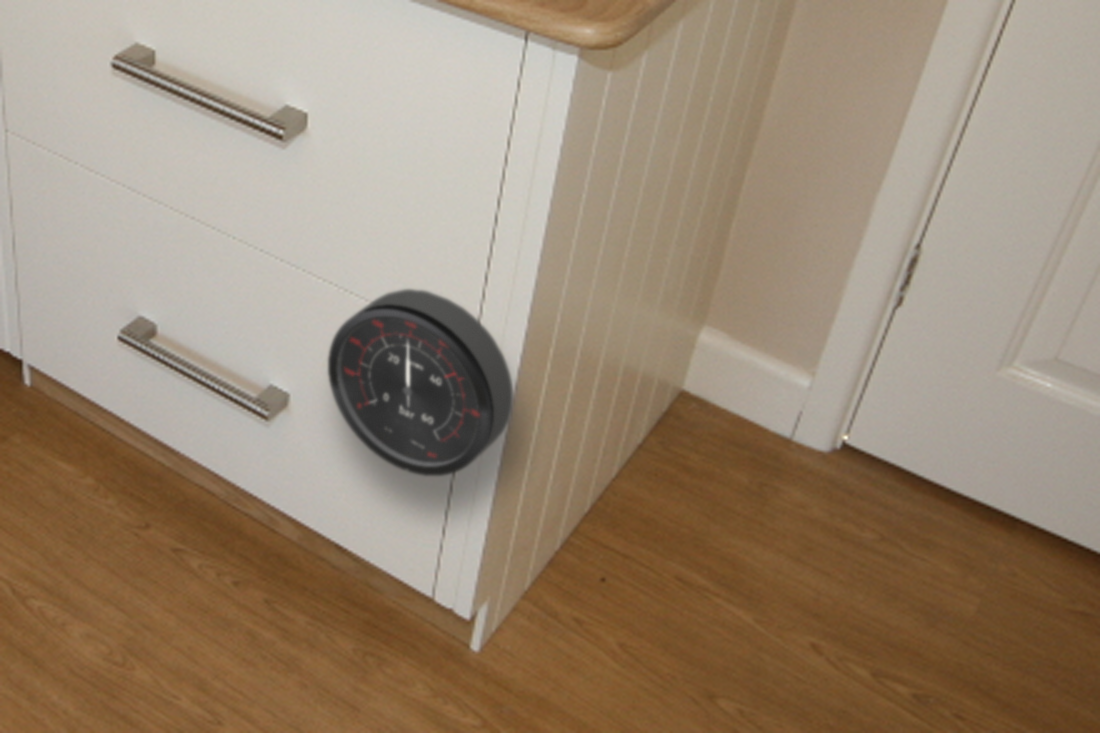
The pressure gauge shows 27.5 bar
